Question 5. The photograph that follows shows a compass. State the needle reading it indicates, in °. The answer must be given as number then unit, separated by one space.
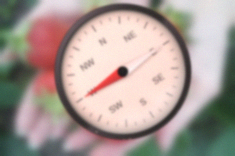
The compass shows 270 °
